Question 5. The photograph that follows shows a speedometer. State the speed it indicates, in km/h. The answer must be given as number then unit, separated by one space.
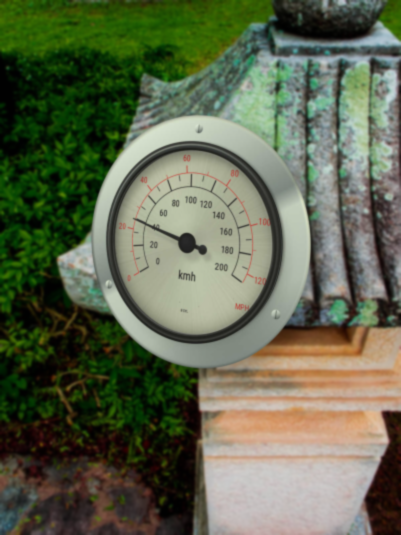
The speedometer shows 40 km/h
